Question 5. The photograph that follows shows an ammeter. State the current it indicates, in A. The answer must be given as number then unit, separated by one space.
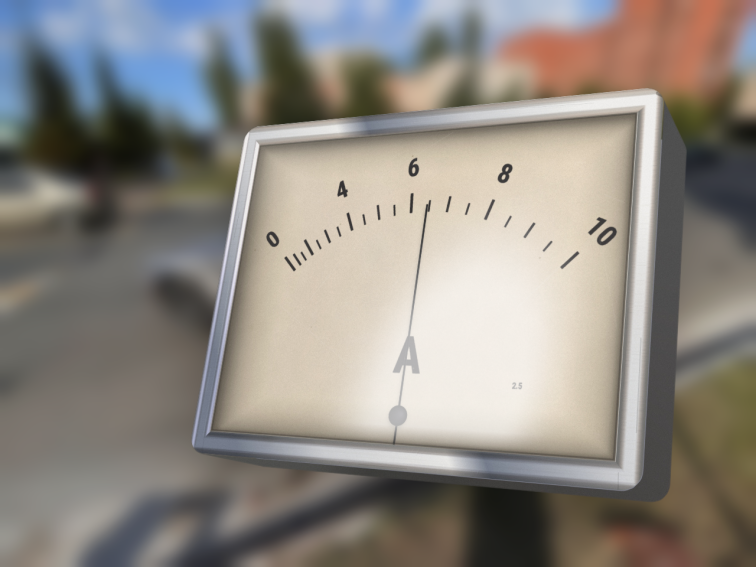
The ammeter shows 6.5 A
